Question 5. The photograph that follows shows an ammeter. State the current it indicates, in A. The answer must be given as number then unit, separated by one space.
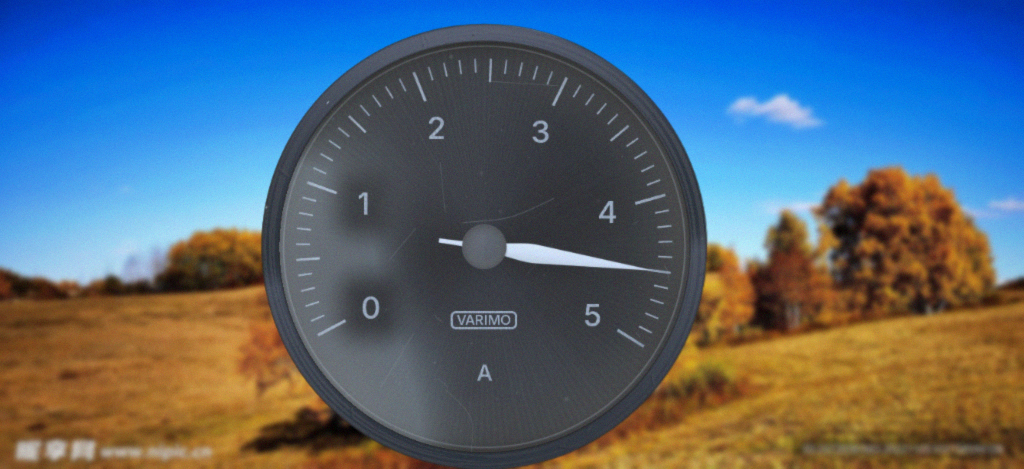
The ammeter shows 4.5 A
